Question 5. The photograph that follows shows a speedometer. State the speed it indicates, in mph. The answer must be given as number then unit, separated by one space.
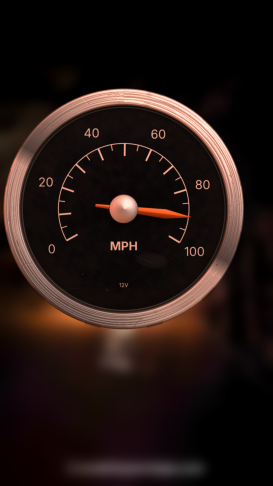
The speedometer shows 90 mph
